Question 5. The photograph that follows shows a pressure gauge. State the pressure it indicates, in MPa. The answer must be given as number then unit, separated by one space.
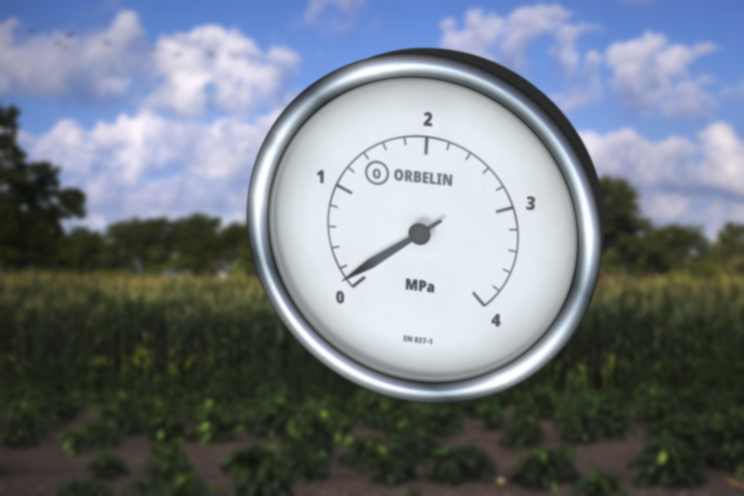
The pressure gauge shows 0.1 MPa
